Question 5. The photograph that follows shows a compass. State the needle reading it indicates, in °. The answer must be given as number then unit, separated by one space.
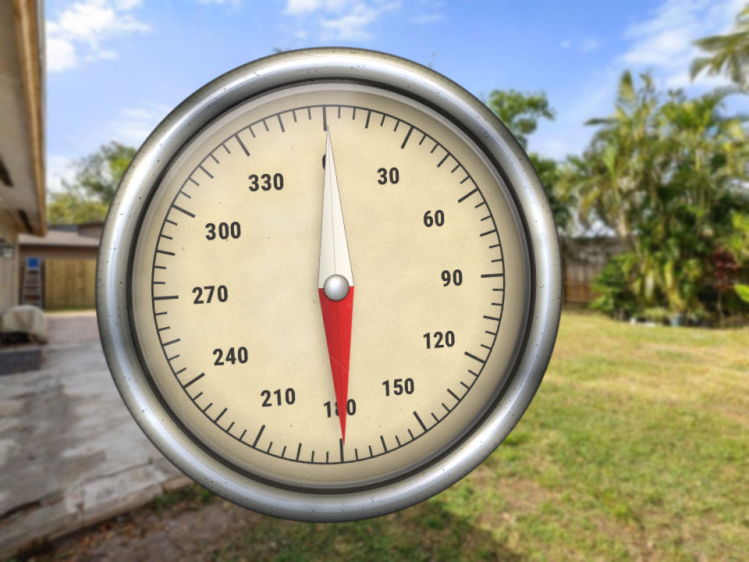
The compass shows 180 °
